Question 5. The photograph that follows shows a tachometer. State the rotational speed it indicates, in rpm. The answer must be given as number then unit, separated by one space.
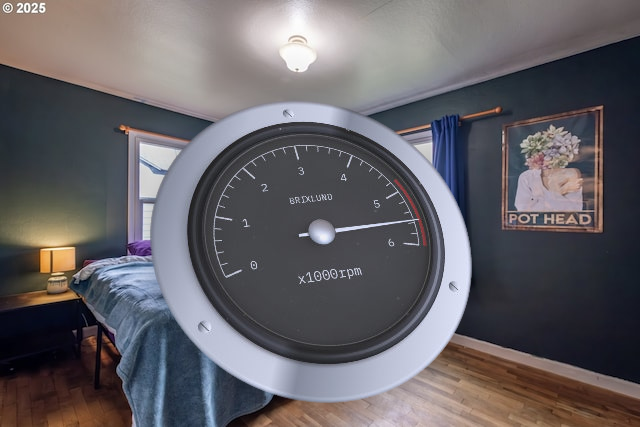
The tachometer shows 5600 rpm
